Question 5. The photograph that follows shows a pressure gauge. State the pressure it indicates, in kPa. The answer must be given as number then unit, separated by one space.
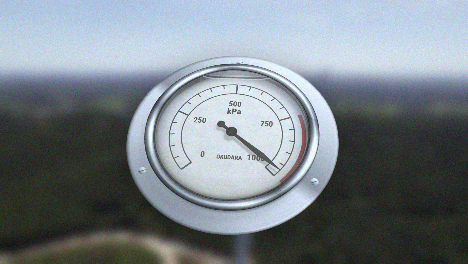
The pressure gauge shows 975 kPa
